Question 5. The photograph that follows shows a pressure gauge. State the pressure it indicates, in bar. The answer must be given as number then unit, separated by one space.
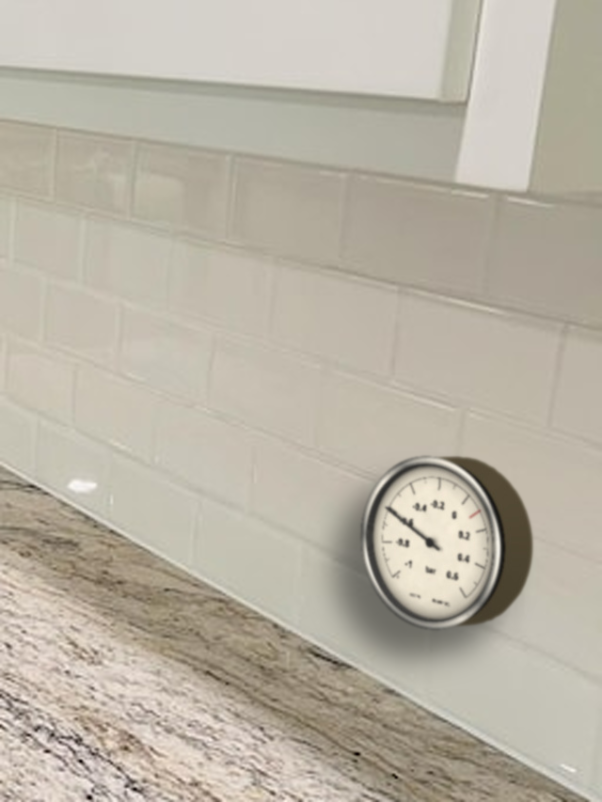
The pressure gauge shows -0.6 bar
